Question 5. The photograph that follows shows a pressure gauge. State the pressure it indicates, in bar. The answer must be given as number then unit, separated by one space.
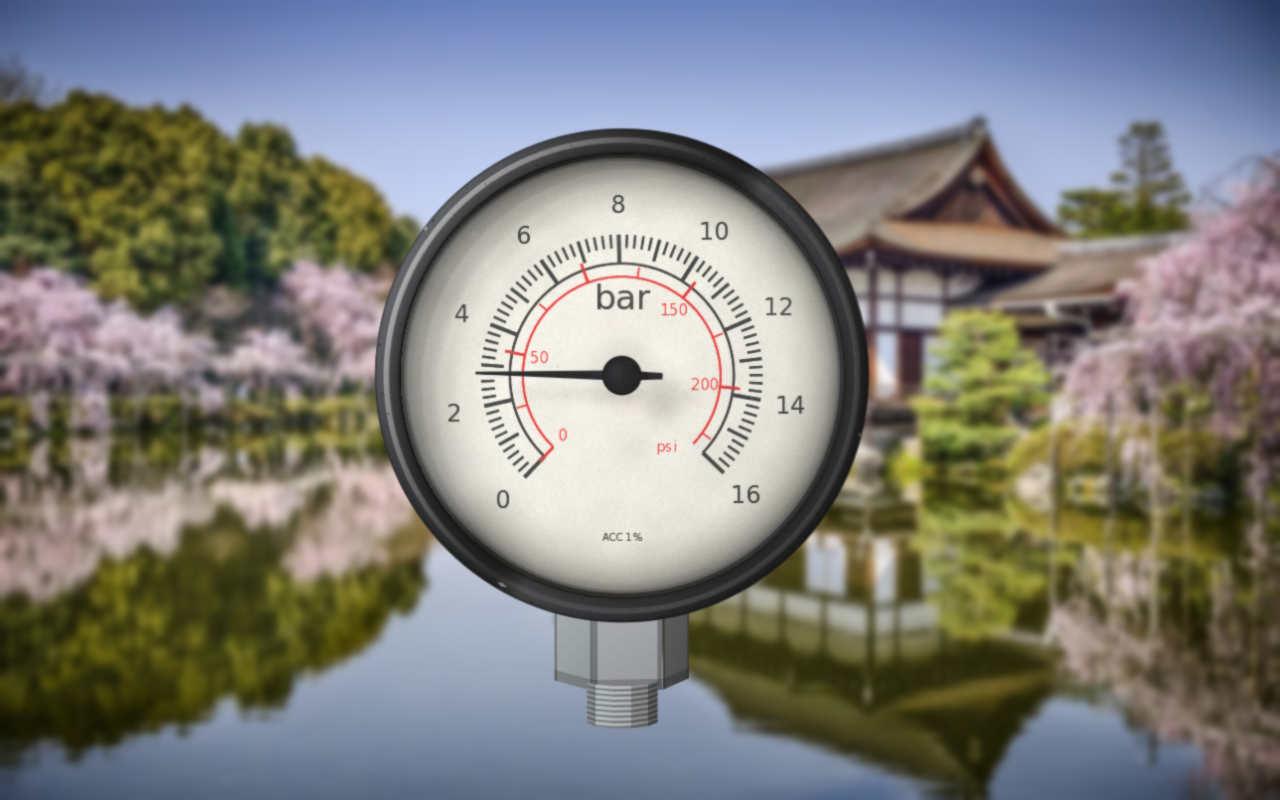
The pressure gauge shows 2.8 bar
